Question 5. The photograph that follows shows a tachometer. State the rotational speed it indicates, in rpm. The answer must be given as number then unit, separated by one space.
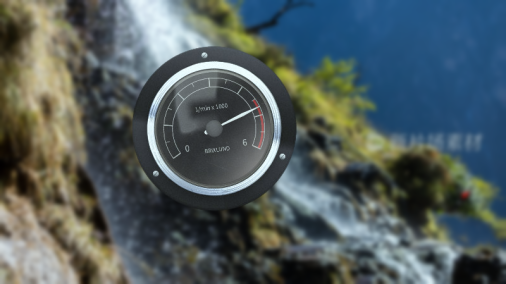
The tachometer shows 4750 rpm
